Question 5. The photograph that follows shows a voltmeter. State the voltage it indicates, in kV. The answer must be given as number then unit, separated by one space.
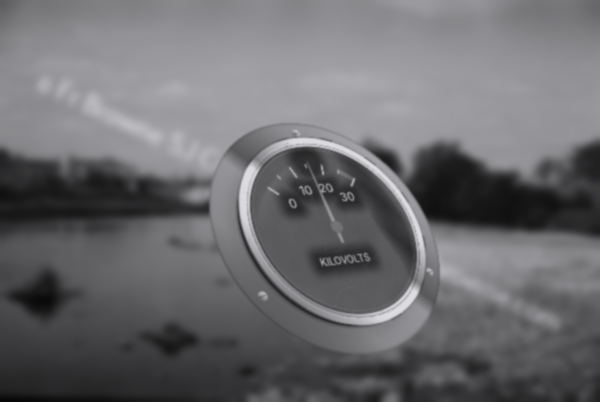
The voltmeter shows 15 kV
